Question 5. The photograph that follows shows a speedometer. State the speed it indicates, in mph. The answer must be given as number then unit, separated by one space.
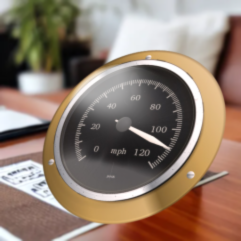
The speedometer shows 110 mph
